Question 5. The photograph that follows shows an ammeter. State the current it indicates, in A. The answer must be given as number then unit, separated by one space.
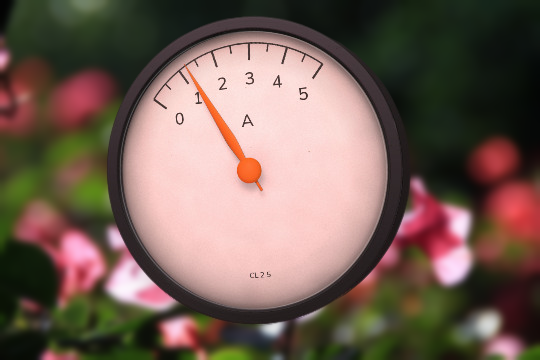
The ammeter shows 1.25 A
